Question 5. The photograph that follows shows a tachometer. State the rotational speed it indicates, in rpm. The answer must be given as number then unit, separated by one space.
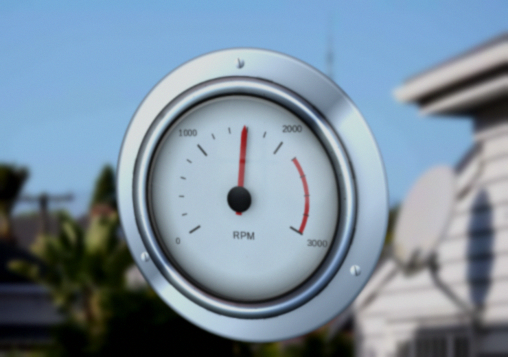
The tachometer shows 1600 rpm
